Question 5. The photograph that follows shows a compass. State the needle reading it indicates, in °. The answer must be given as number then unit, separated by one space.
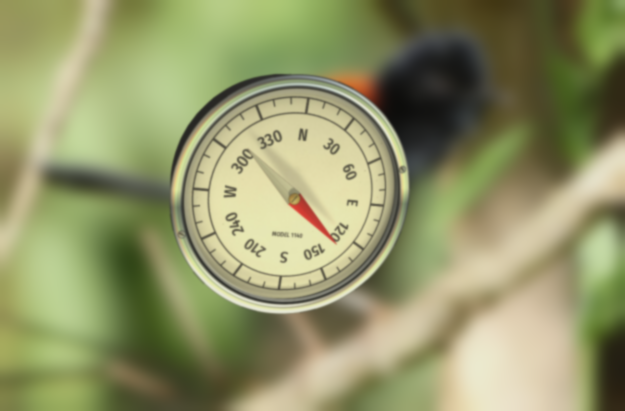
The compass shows 130 °
